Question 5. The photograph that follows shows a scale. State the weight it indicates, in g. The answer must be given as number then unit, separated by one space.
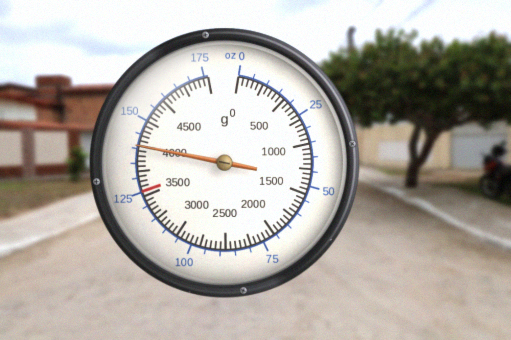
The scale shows 4000 g
